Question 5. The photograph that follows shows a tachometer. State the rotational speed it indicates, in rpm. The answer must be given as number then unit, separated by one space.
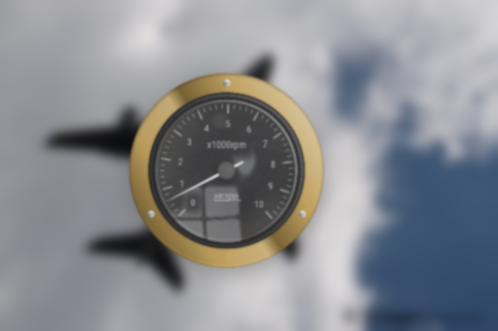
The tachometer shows 600 rpm
